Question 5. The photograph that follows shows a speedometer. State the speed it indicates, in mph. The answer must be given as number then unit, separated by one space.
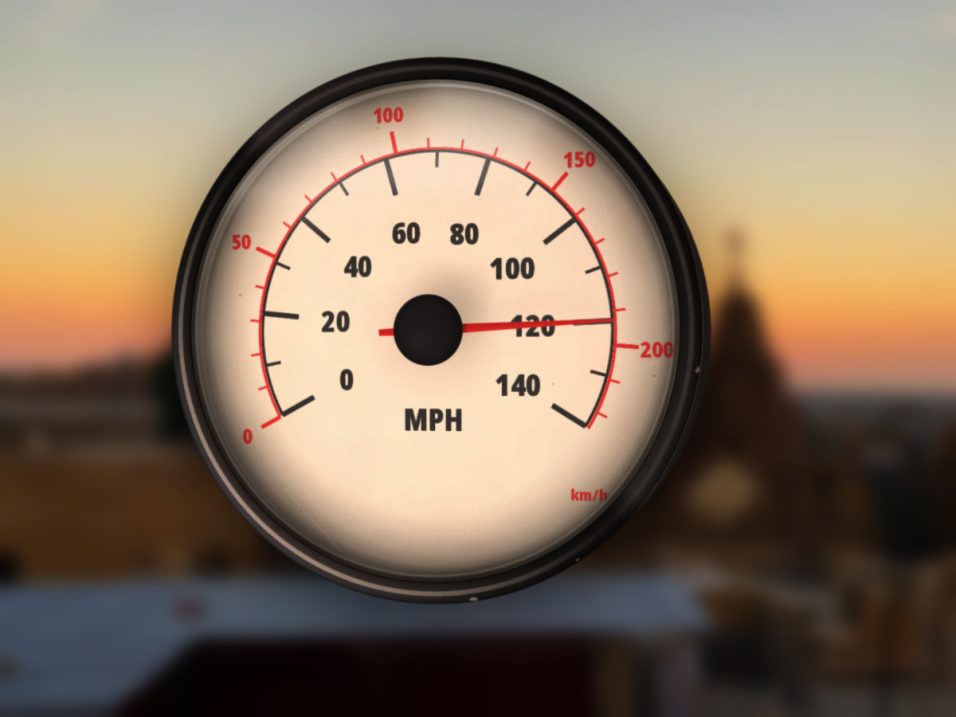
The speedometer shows 120 mph
